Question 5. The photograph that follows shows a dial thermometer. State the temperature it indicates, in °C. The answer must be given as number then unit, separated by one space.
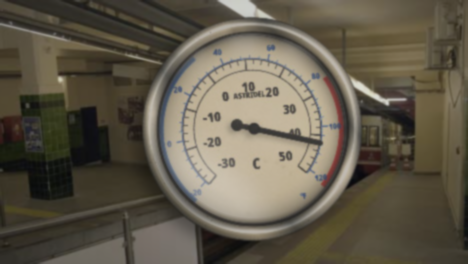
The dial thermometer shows 42 °C
